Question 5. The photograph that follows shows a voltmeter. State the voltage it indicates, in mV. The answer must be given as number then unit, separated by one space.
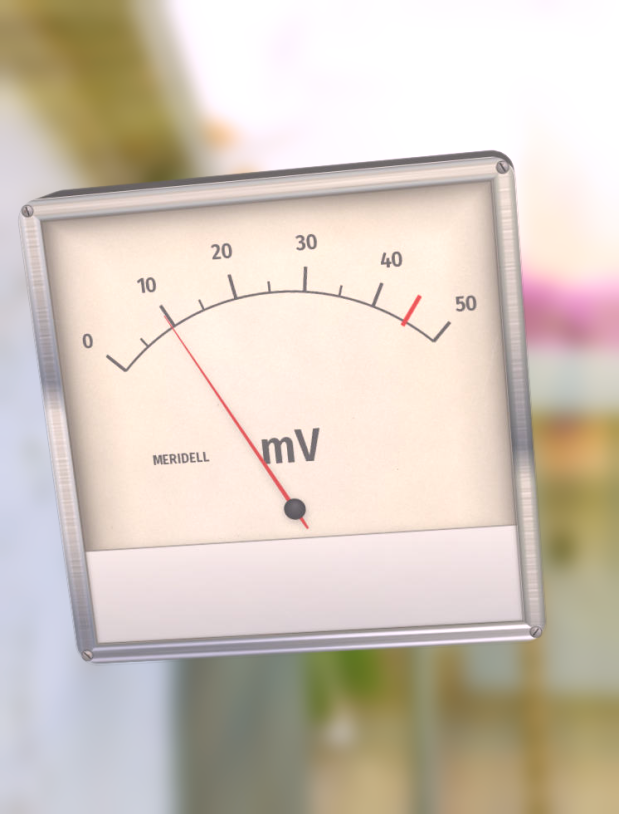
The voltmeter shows 10 mV
